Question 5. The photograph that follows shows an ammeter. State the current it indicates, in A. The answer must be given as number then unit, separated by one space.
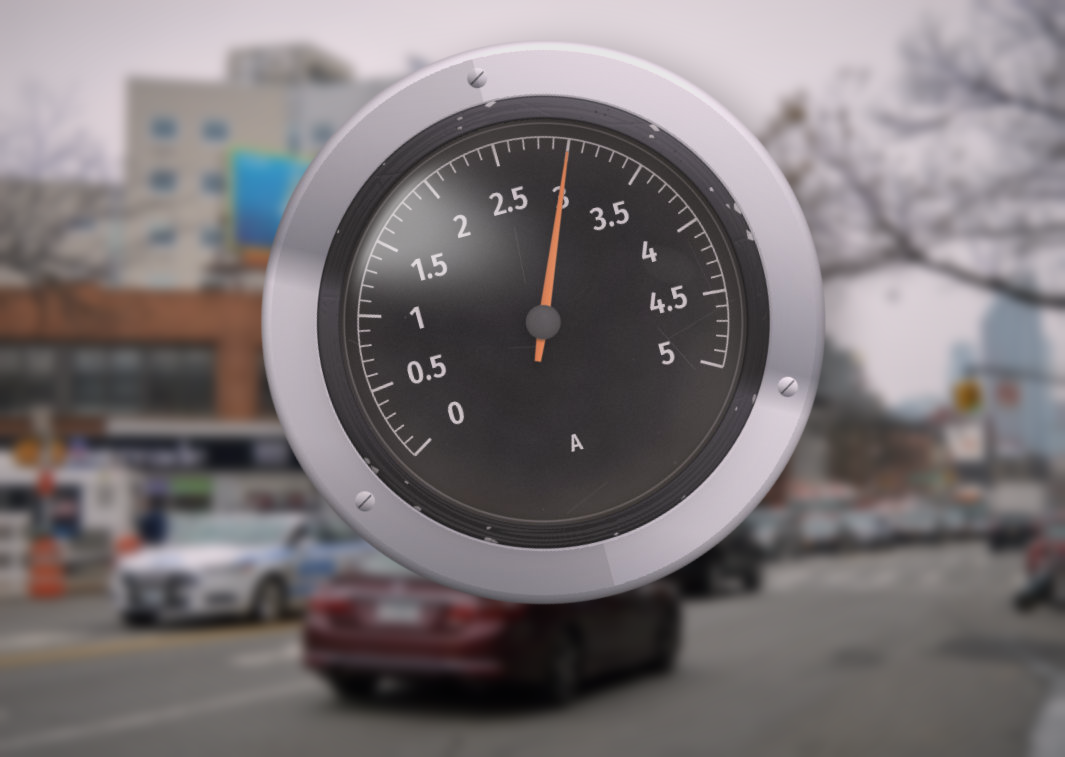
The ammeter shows 3 A
